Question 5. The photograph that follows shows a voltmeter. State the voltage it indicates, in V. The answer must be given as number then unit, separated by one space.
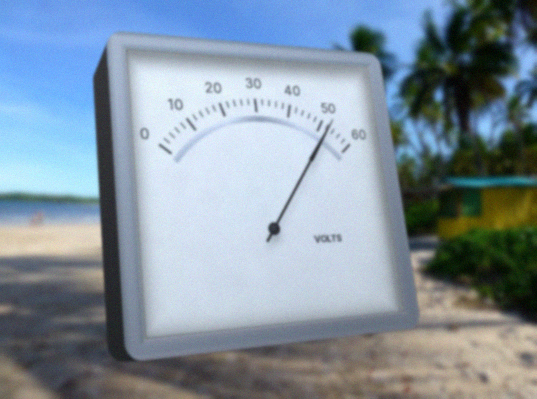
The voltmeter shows 52 V
